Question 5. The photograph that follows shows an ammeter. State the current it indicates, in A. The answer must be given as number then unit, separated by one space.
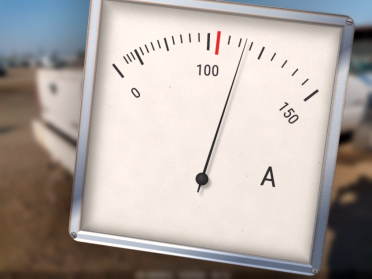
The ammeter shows 117.5 A
